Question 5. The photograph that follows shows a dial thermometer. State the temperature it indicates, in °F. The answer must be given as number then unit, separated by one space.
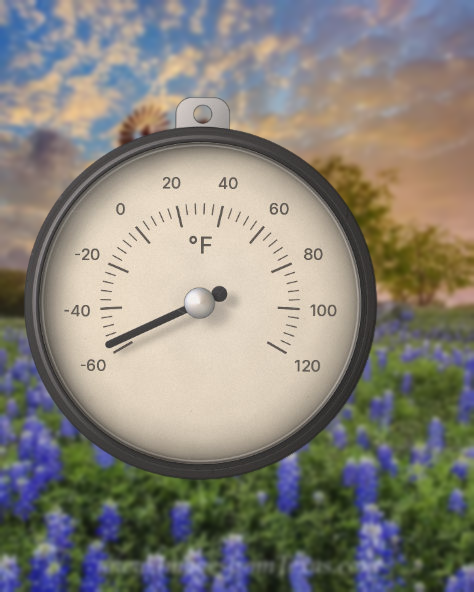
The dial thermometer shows -56 °F
